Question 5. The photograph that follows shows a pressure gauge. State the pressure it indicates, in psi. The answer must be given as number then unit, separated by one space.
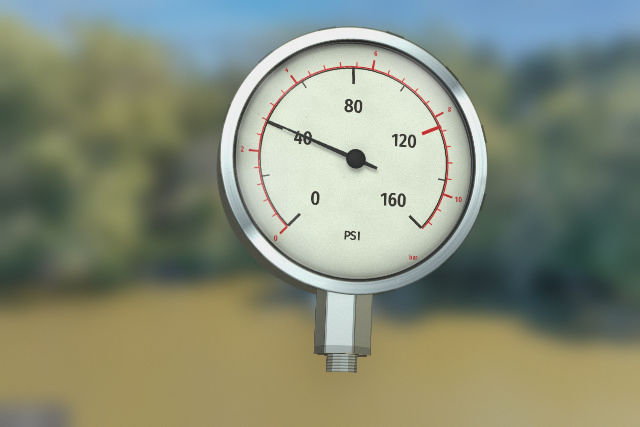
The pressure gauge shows 40 psi
